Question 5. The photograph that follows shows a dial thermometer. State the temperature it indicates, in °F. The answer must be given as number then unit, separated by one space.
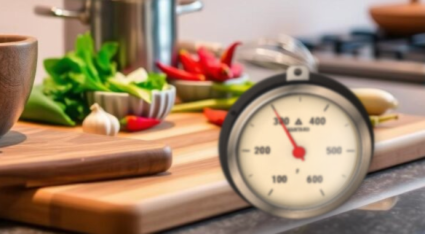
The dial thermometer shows 300 °F
